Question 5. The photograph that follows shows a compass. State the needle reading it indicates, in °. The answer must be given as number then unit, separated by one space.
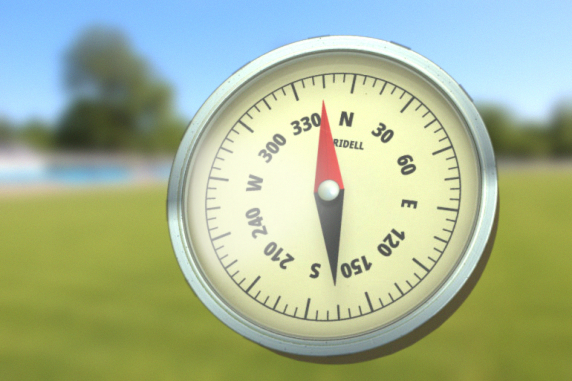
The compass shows 345 °
